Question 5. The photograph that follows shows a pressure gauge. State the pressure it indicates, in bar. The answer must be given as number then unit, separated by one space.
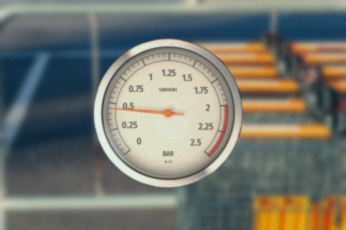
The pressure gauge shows 0.45 bar
